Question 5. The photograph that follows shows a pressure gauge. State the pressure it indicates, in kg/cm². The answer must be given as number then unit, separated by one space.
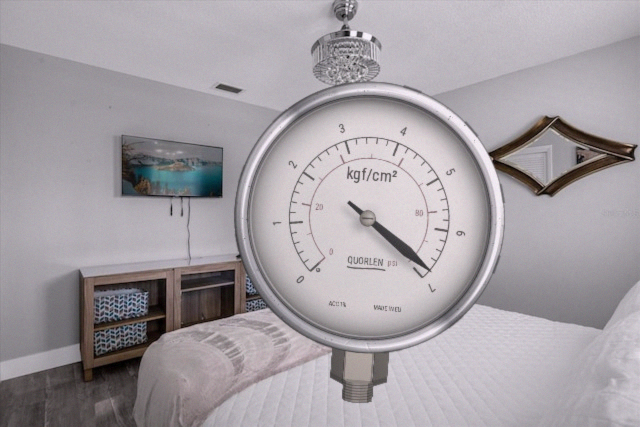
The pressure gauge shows 6.8 kg/cm²
